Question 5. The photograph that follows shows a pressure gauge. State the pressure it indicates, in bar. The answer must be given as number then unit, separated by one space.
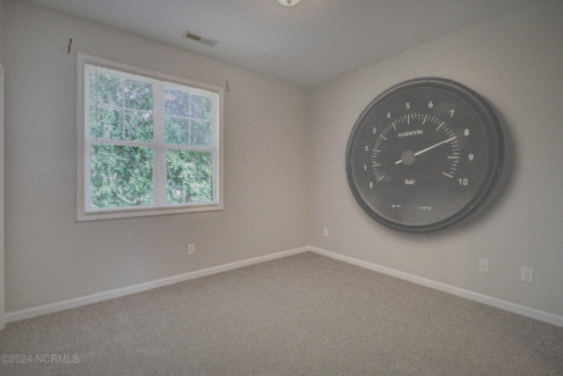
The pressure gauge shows 8 bar
